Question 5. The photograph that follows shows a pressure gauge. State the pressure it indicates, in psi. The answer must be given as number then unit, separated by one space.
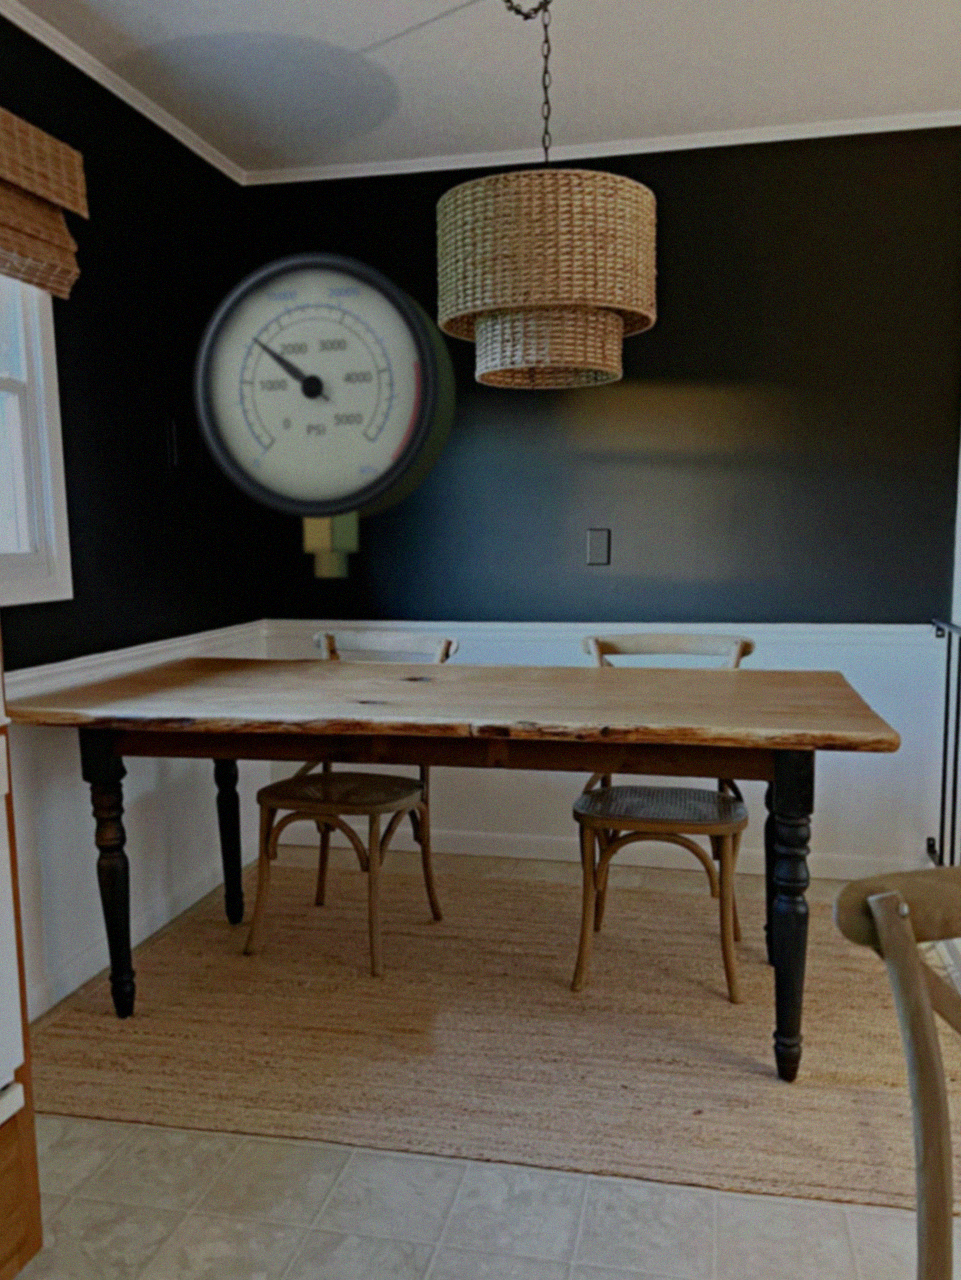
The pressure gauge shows 1600 psi
